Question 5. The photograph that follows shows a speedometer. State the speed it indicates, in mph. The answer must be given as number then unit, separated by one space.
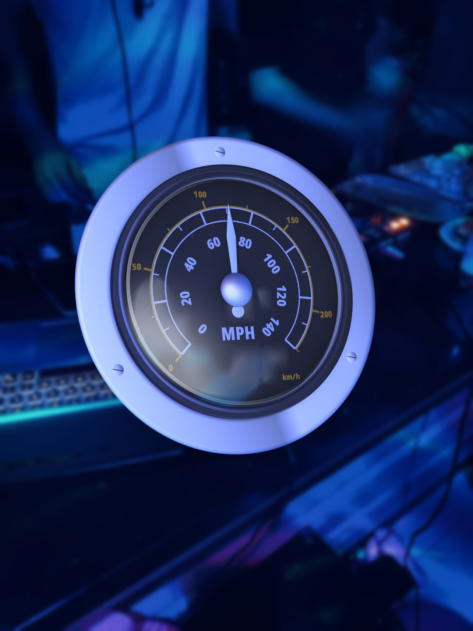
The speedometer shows 70 mph
